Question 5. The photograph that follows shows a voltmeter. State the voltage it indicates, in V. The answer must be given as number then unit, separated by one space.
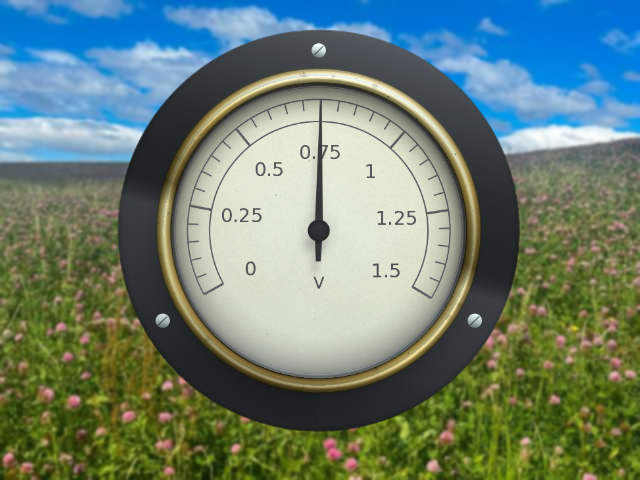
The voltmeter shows 0.75 V
